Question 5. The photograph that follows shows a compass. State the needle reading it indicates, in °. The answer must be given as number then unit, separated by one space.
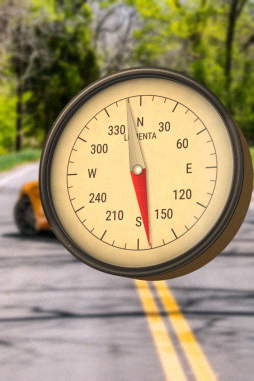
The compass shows 170 °
